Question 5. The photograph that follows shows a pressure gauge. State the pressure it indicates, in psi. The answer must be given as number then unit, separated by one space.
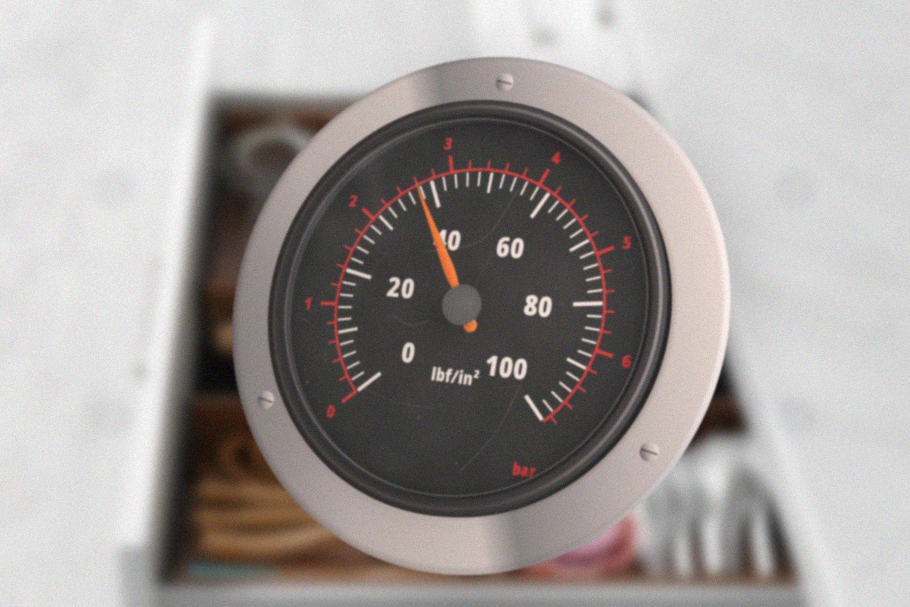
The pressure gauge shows 38 psi
